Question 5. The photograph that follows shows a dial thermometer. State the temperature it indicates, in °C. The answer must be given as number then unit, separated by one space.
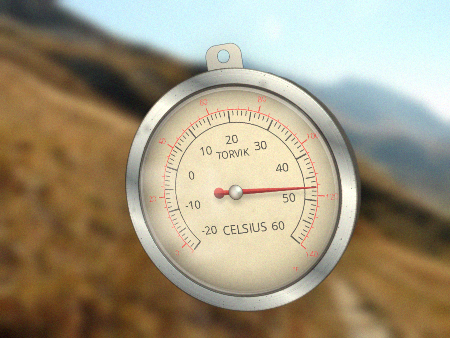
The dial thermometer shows 47 °C
